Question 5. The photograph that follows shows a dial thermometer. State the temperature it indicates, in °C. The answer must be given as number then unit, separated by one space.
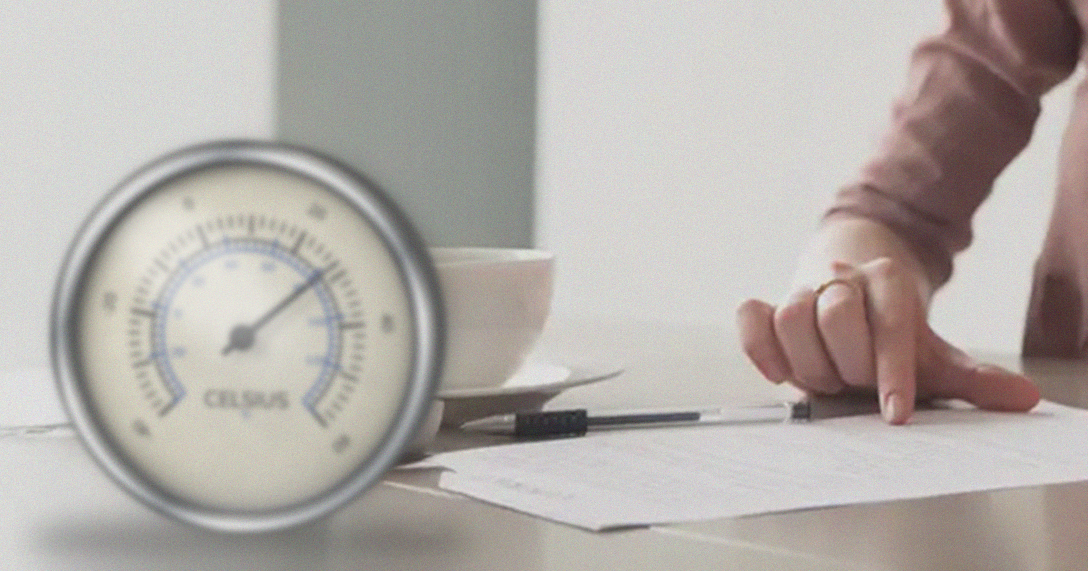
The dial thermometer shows 28 °C
